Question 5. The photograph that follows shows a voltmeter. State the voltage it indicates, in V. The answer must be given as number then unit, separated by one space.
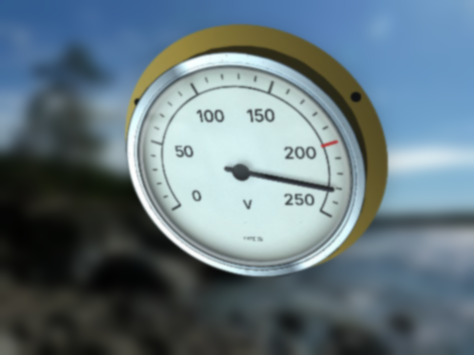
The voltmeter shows 230 V
